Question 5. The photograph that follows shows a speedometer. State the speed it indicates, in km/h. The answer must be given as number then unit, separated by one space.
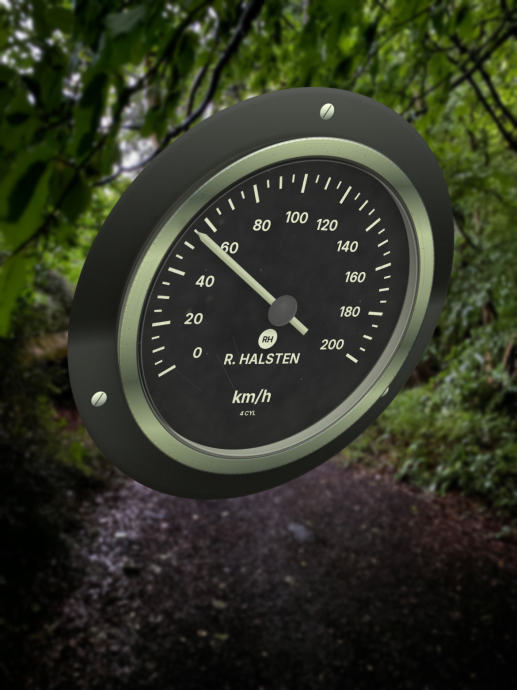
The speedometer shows 55 km/h
